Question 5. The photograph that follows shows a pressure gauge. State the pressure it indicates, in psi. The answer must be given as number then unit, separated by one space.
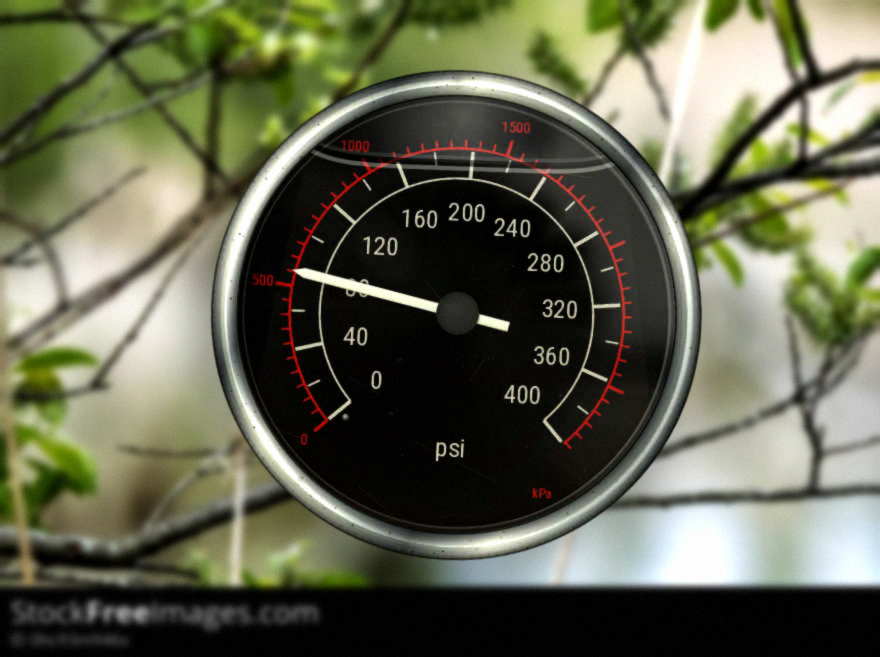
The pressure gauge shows 80 psi
